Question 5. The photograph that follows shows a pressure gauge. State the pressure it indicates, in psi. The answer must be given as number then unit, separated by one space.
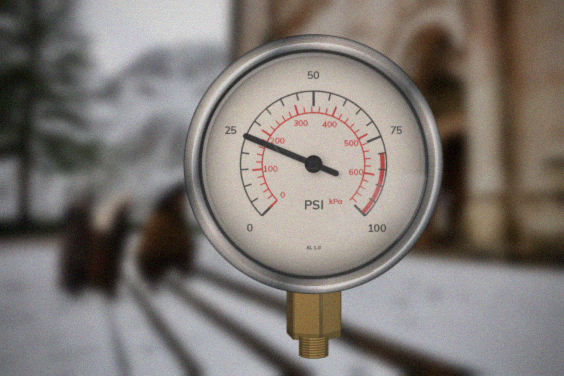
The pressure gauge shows 25 psi
